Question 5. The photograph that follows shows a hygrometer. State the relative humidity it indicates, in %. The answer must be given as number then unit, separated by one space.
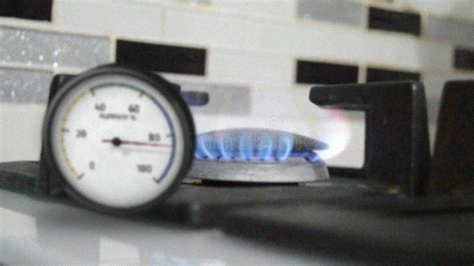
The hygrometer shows 84 %
